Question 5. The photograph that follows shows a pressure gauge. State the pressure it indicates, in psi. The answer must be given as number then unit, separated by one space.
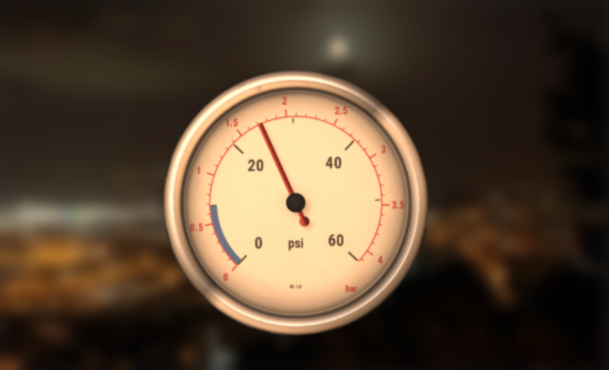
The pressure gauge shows 25 psi
